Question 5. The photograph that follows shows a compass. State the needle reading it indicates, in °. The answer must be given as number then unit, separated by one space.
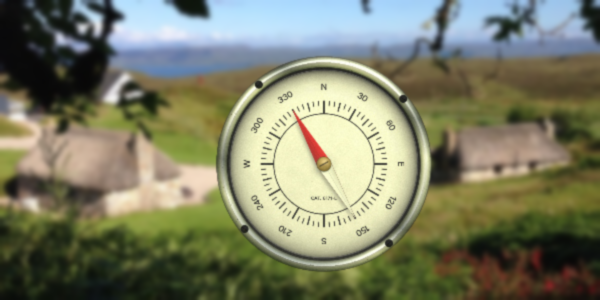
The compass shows 330 °
